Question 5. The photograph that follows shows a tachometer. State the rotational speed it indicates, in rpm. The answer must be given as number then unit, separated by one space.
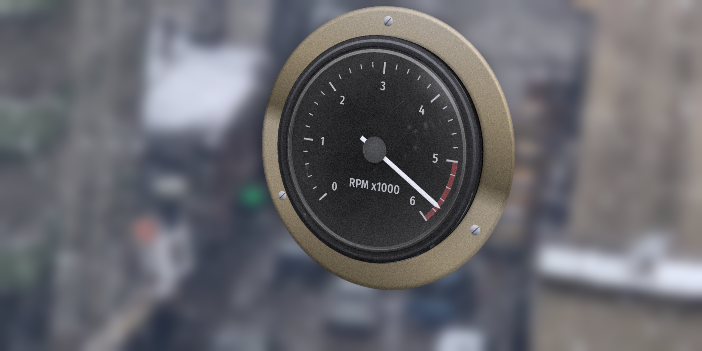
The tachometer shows 5700 rpm
